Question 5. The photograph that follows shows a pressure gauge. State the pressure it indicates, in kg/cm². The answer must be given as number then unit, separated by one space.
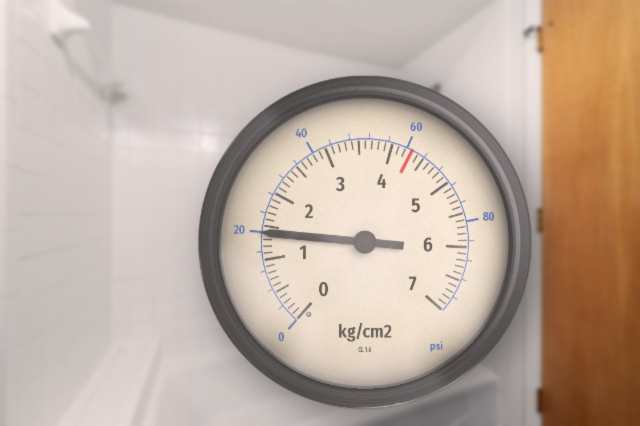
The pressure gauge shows 1.4 kg/cm²
